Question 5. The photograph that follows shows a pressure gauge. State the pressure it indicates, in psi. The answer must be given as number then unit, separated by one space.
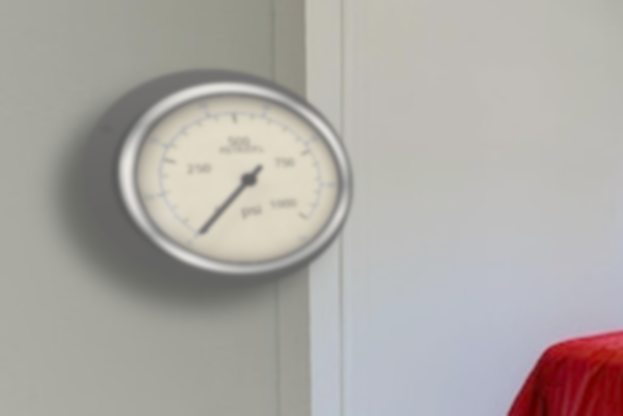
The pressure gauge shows 0 psi
